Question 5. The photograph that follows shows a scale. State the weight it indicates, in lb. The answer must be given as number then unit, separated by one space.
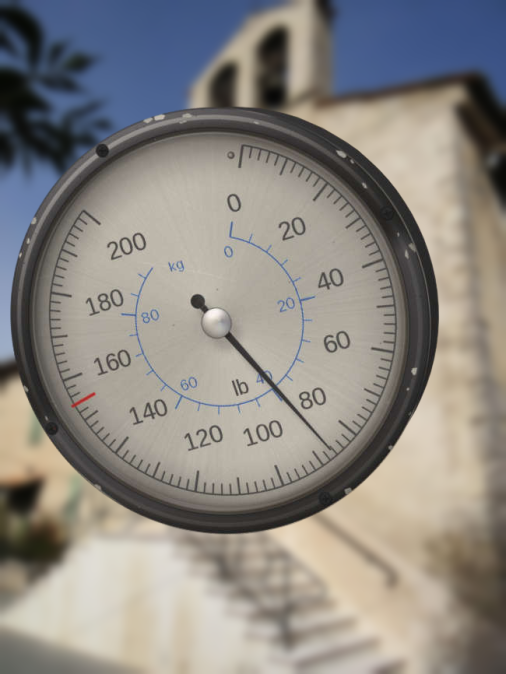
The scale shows 86 lb
